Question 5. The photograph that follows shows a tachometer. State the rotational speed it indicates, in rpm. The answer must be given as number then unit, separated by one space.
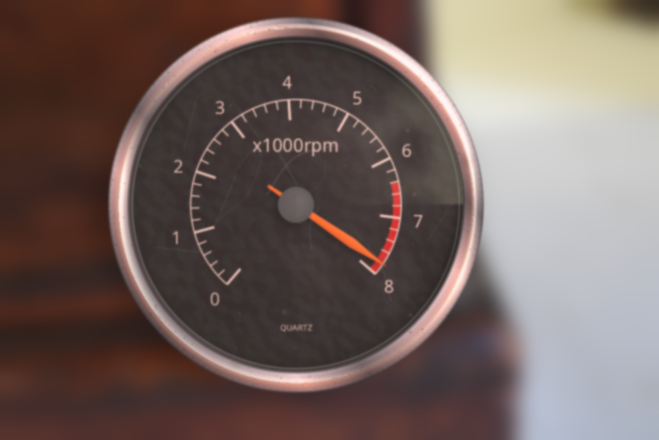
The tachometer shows 7800 rpm
